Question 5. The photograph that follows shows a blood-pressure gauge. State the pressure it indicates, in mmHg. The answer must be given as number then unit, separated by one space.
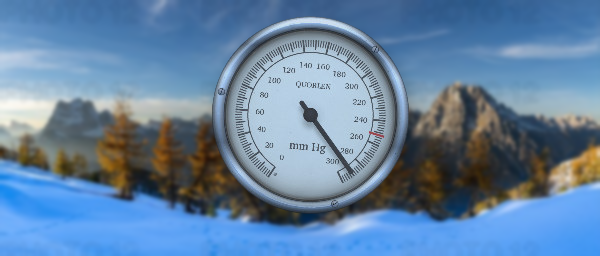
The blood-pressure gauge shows 290 mmHg
